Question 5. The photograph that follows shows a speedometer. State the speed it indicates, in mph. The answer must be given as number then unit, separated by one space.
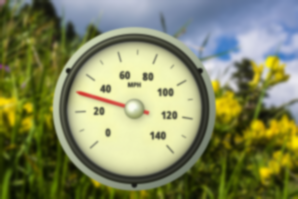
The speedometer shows 30 mph
